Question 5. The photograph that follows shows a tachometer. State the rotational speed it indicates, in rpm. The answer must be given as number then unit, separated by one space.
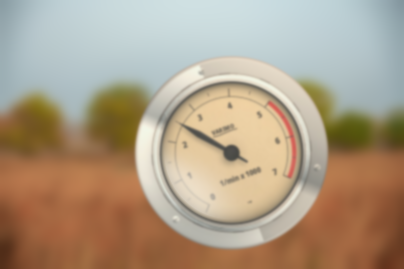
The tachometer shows 2500 rpm
